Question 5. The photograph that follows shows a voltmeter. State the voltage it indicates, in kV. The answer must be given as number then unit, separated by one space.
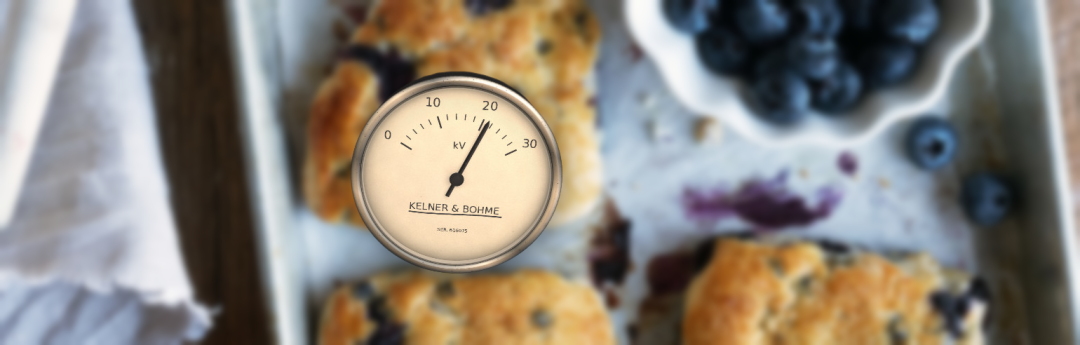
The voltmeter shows 21 kV
